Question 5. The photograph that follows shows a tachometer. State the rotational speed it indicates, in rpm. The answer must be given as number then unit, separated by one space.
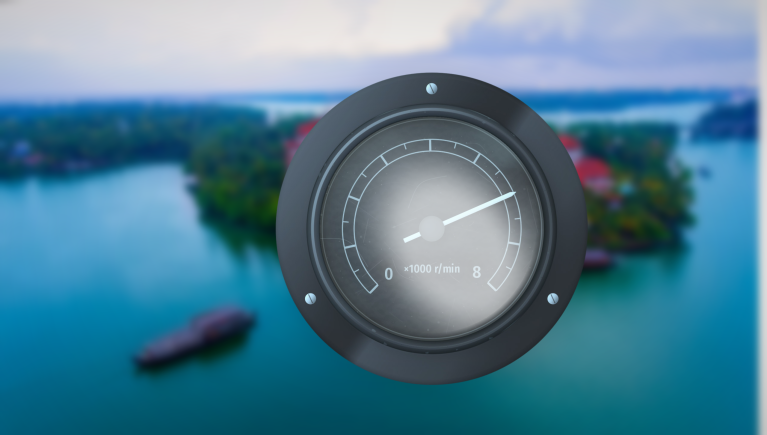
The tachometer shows 6000 rpm
